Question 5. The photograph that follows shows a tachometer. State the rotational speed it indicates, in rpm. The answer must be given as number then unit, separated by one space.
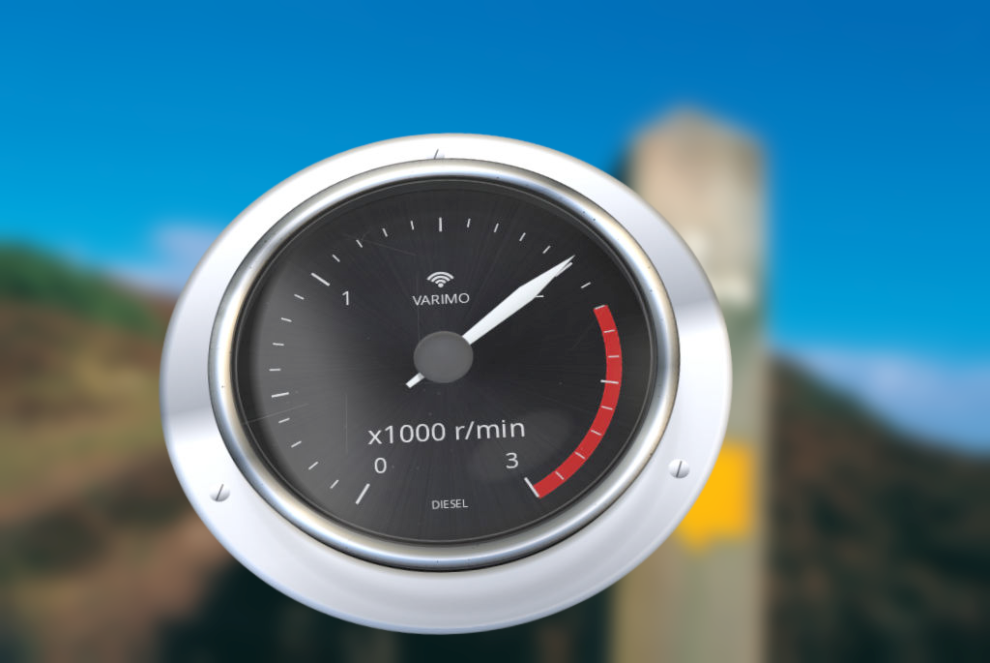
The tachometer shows 2000 rpm
